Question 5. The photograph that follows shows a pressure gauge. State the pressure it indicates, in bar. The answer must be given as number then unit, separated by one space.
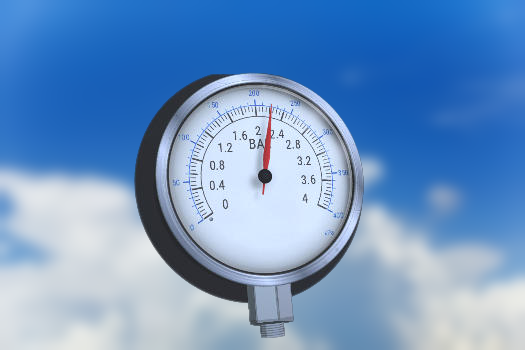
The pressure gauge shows 2.2 bar
